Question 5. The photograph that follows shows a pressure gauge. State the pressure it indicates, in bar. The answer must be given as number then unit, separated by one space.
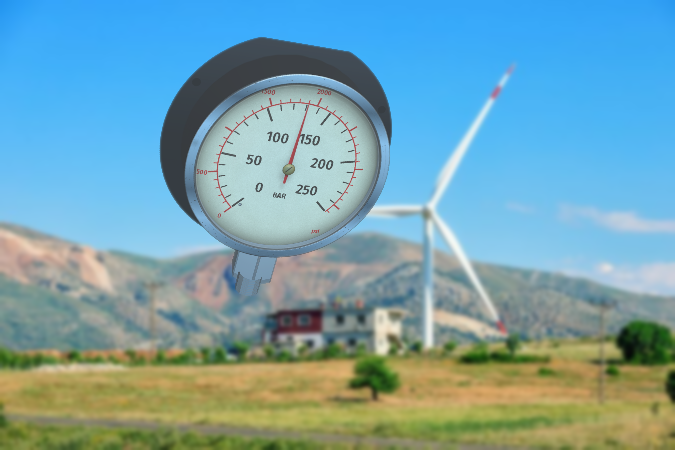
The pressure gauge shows 130 bar
